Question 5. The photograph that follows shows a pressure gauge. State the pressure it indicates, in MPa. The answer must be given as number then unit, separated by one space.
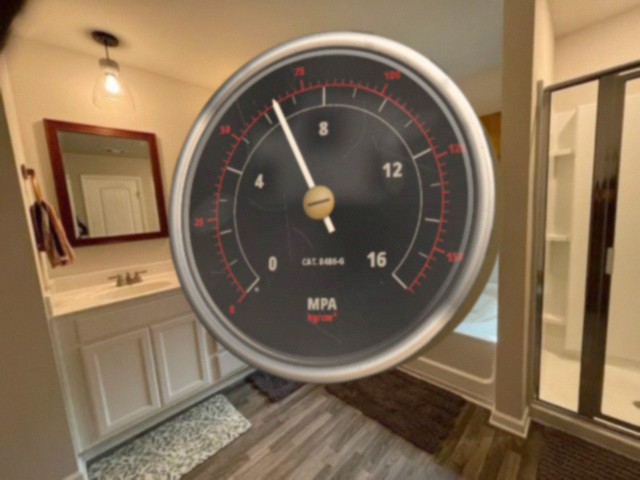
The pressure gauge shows 6.5 MPa
